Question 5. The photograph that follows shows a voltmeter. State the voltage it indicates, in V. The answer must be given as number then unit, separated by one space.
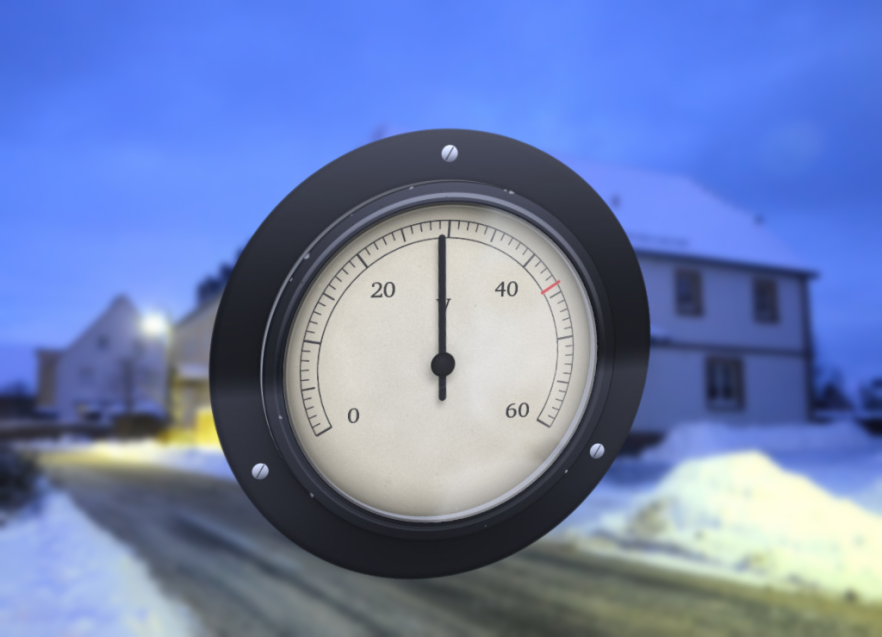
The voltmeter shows 29 V
